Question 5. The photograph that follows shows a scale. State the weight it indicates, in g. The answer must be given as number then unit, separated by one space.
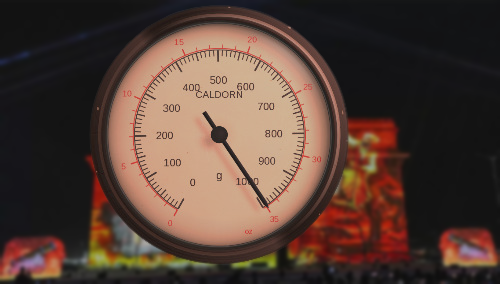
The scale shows 990 g
